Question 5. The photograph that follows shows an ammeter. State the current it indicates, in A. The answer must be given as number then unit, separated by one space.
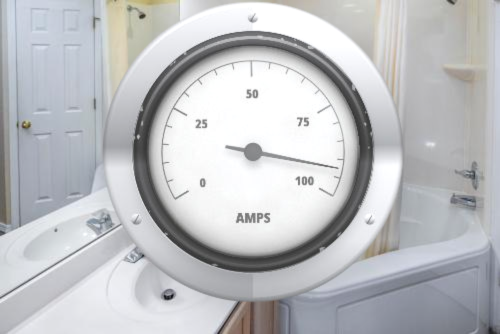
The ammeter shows 92.5 A
